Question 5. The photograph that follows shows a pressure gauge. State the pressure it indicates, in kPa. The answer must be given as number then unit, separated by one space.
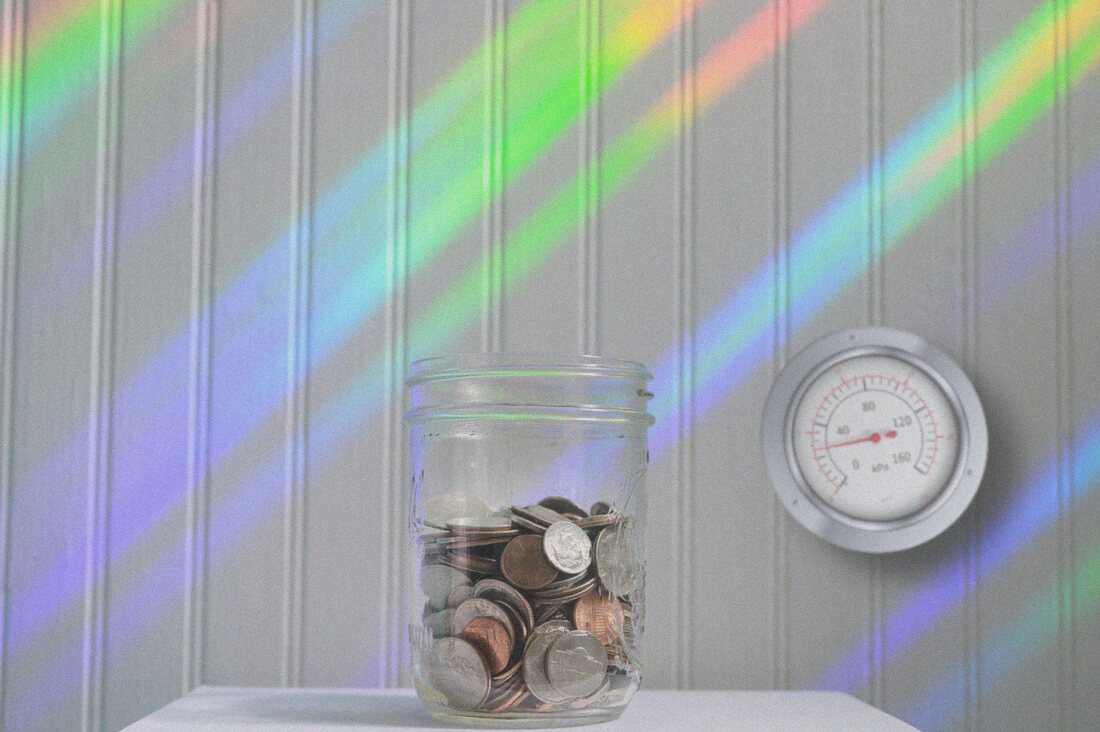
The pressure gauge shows 25 kPa
